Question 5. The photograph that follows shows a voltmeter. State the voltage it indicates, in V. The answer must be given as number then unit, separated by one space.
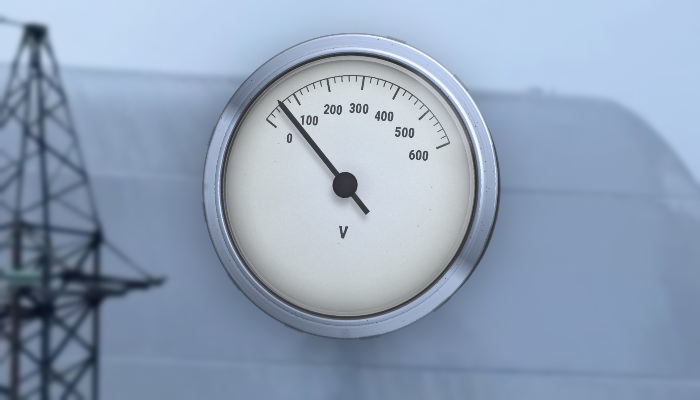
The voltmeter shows 60 V
